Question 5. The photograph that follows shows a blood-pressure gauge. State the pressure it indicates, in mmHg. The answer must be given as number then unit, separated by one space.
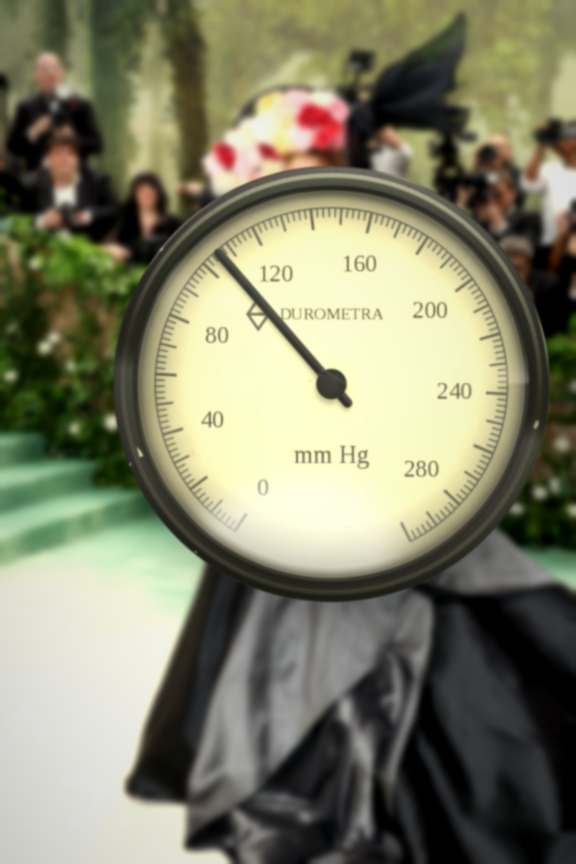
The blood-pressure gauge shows 106 mmHg
